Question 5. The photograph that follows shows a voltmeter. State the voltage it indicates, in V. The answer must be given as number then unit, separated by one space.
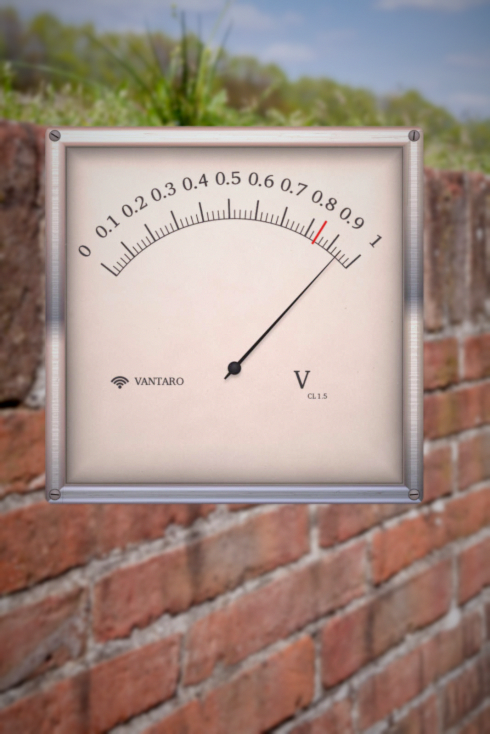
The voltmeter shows 0.94 V
